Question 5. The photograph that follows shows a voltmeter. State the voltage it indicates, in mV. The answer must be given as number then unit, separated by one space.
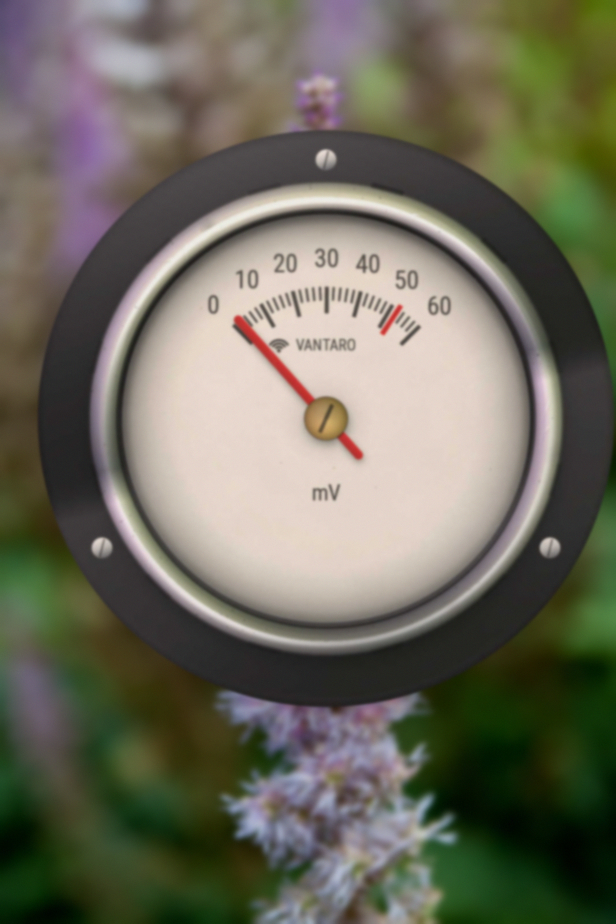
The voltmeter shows 2 mV
